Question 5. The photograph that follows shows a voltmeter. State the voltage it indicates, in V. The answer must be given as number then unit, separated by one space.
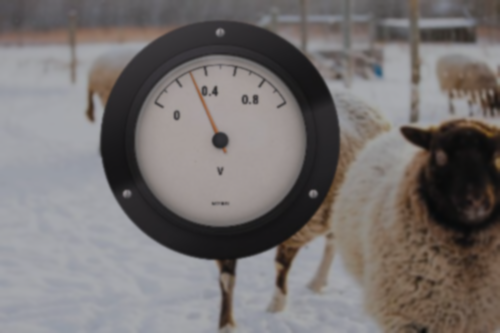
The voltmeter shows 0.3 V
